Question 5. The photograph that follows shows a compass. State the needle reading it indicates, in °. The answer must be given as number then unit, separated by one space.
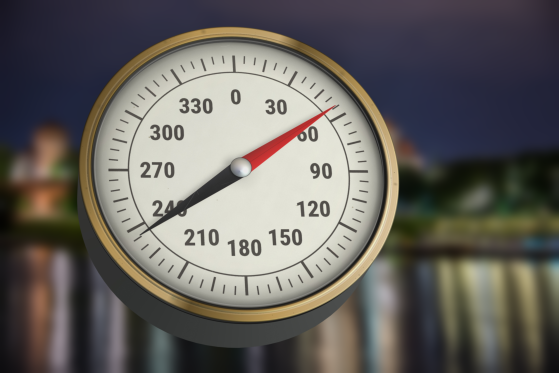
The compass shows 55 °
